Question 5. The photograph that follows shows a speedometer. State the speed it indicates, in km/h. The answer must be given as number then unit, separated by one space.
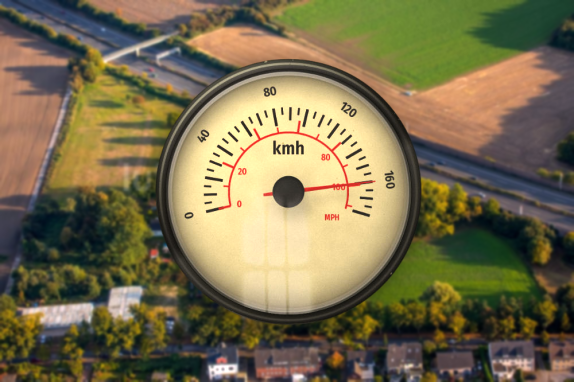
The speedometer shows 160 km/h
